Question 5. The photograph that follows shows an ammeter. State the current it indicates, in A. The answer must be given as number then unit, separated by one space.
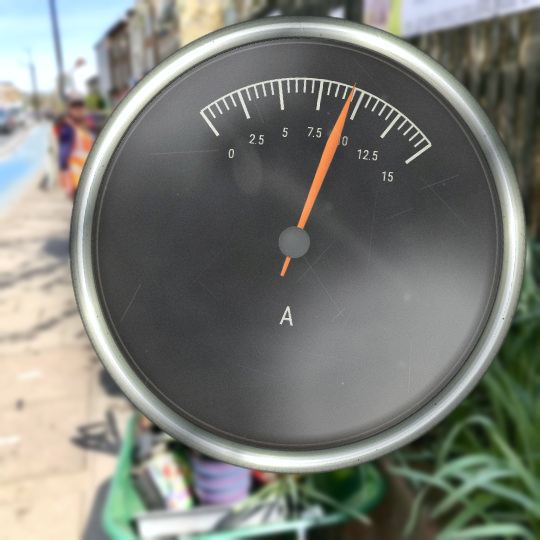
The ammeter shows 9.5 A
